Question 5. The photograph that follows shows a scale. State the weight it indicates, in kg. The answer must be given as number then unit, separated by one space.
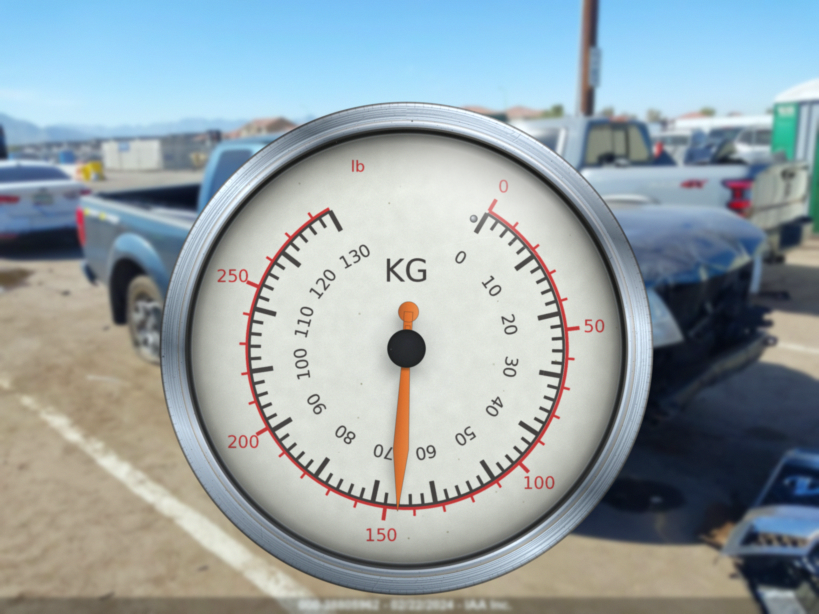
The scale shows 66 kg
